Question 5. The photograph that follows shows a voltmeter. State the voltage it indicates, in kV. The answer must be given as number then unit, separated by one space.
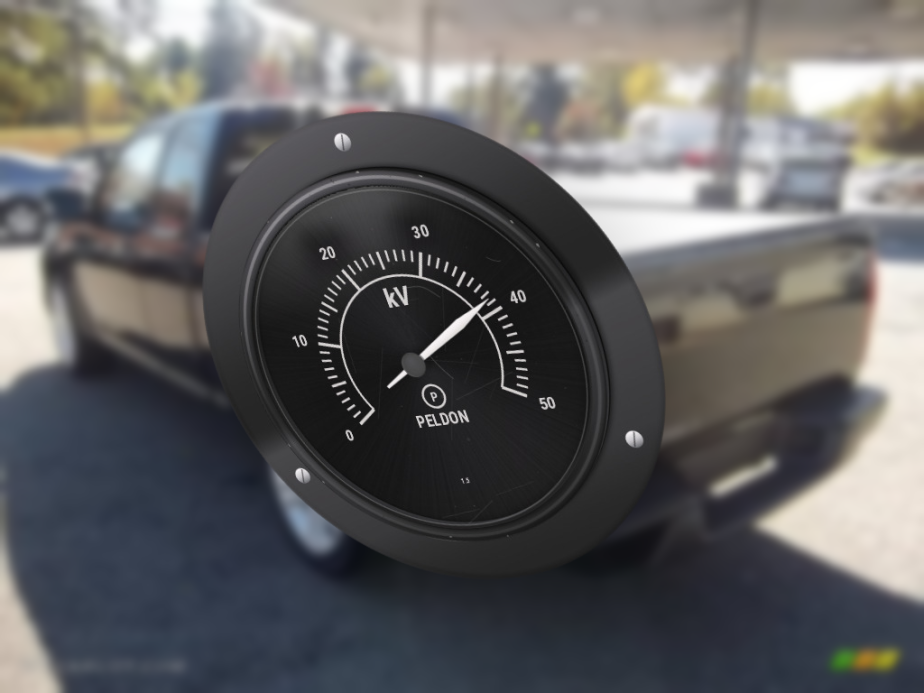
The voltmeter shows 38.5 kV
